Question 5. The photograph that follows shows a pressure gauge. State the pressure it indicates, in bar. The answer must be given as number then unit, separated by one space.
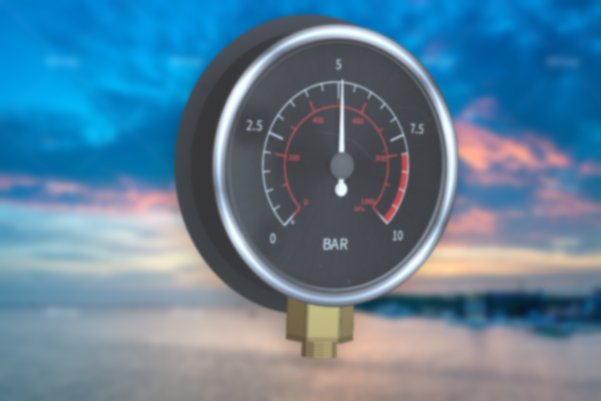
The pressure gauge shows 5 bar
